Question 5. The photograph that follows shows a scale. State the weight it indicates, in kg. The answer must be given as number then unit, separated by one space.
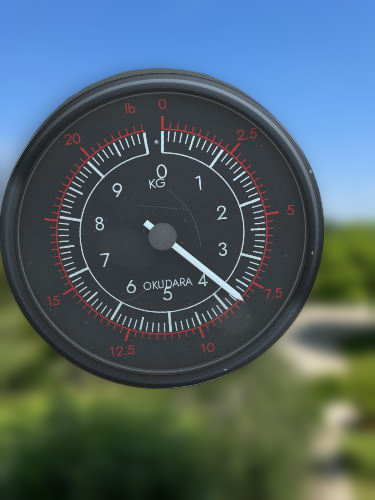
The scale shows 3.7 kg
